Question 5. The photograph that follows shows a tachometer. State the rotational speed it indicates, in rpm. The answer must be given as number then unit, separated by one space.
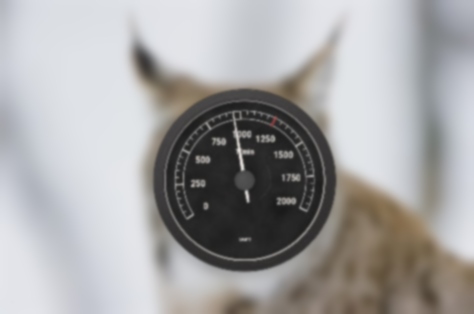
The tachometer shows 950 rpm
